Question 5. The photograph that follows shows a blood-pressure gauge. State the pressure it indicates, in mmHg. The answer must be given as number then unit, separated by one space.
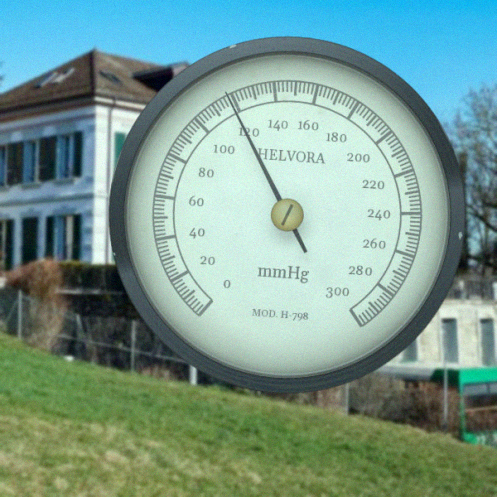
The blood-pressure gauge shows 118 mmHg
